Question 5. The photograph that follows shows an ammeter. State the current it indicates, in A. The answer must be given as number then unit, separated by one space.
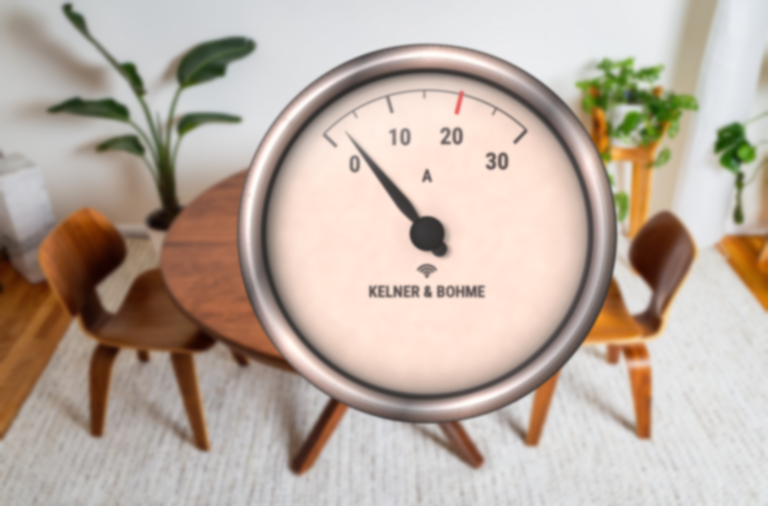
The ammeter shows 2.5 A
